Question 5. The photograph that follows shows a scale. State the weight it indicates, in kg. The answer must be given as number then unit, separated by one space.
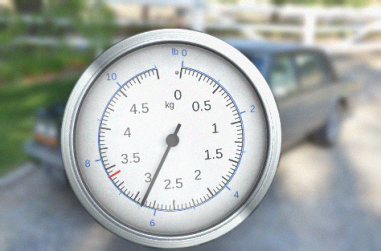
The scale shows 2.9 kg
